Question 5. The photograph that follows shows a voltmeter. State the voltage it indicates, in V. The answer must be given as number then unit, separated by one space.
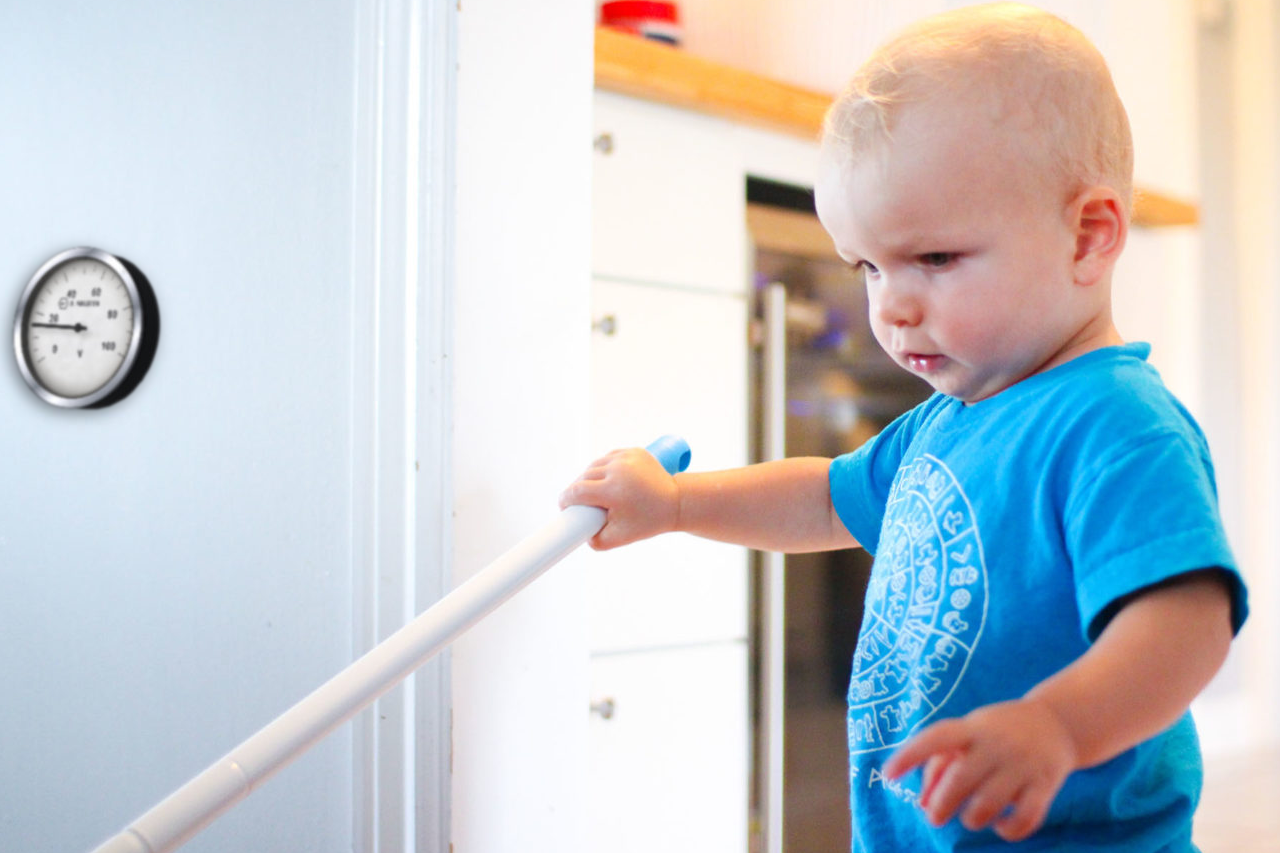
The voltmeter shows 15 V
